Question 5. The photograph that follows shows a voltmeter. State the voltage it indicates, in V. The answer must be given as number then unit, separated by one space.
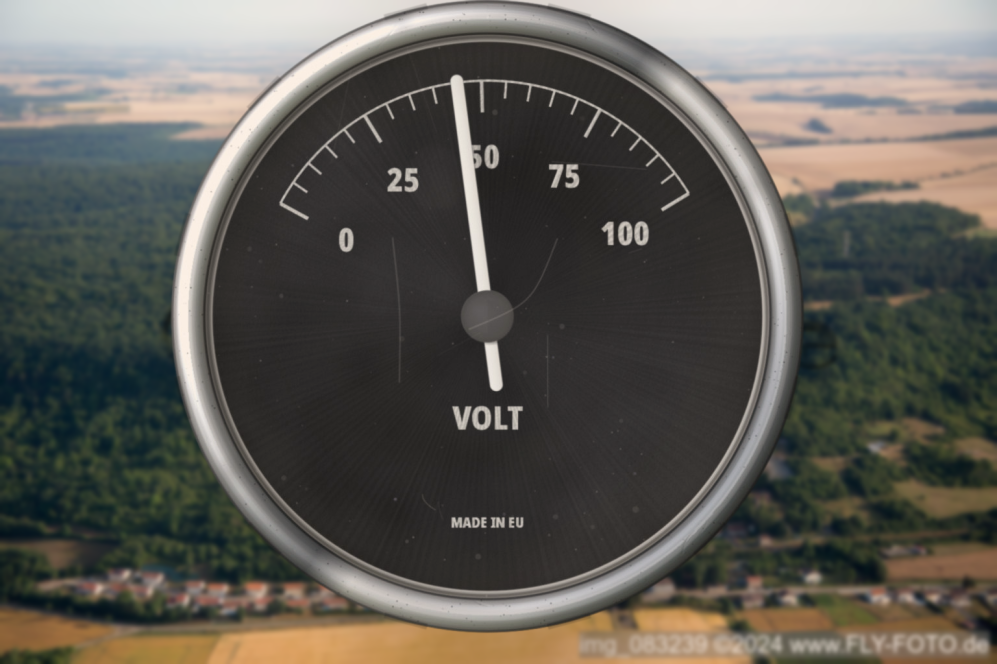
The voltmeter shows 45 V
